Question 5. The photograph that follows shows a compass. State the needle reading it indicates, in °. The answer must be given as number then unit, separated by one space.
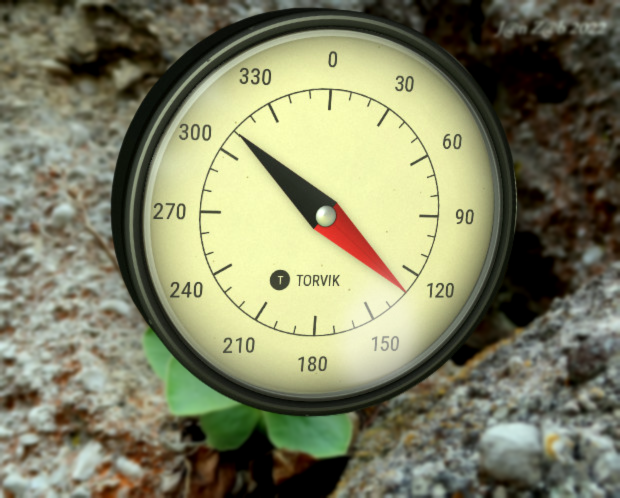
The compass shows 130 °
